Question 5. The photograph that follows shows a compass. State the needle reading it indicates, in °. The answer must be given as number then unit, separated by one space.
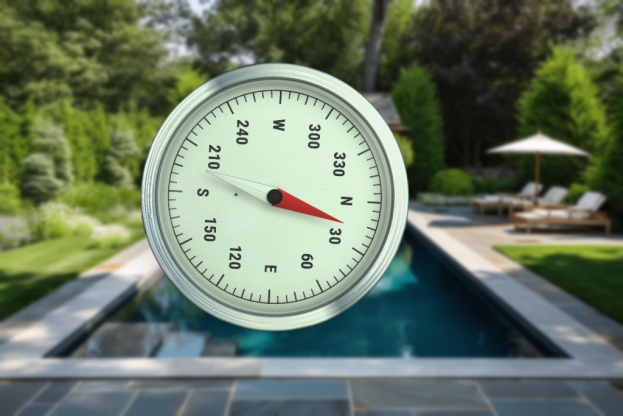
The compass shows 17.5 °
